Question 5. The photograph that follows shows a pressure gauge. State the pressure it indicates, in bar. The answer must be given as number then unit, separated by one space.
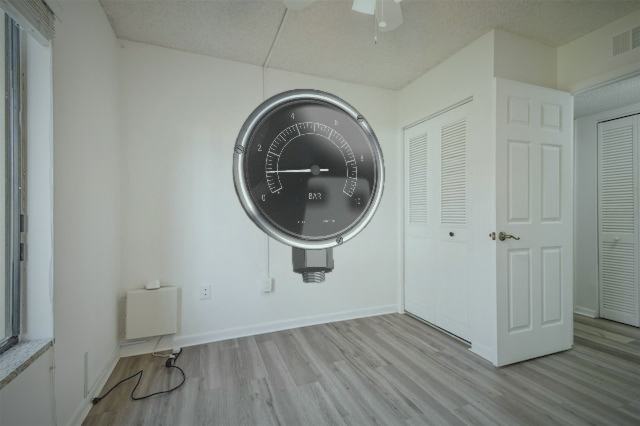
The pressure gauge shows 1 bar
